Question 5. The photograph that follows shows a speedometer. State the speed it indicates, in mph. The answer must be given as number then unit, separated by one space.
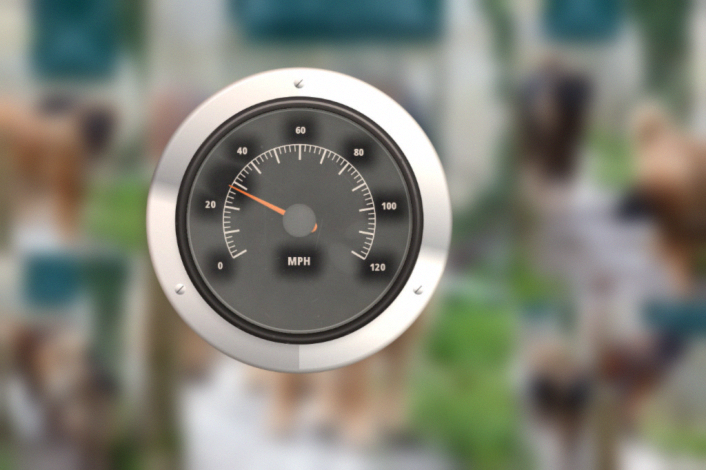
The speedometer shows 28 mph
